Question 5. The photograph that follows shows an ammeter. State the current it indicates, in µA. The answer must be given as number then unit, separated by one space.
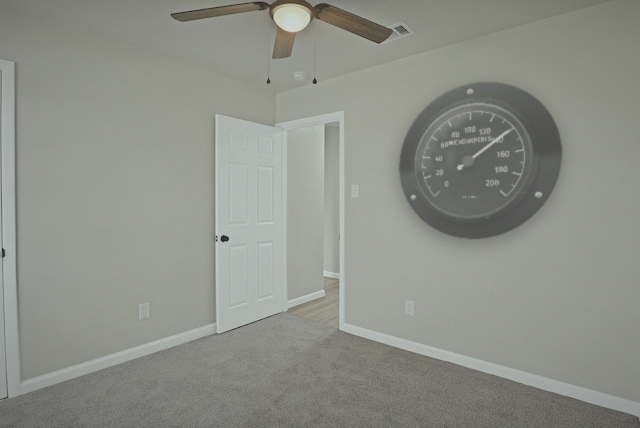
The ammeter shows 140 µA
